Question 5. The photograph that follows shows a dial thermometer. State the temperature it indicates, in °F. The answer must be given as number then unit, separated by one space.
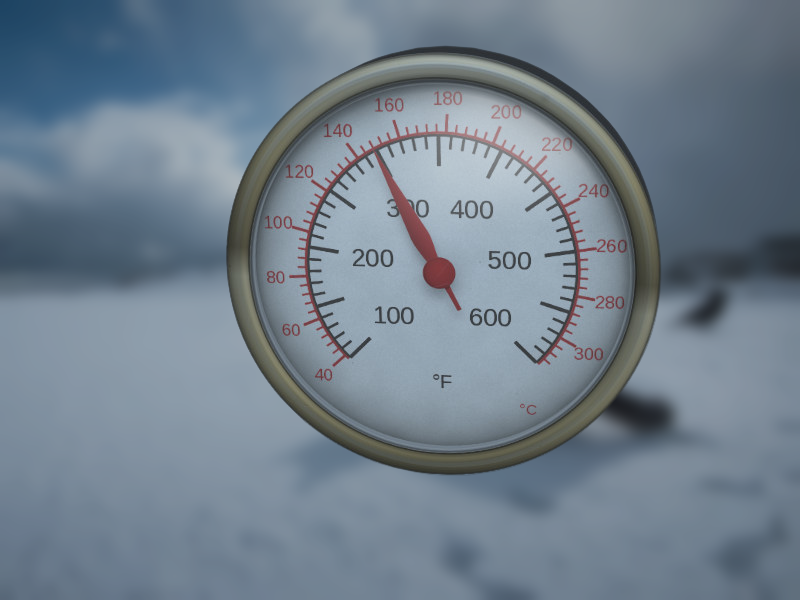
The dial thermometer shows 300 °F
